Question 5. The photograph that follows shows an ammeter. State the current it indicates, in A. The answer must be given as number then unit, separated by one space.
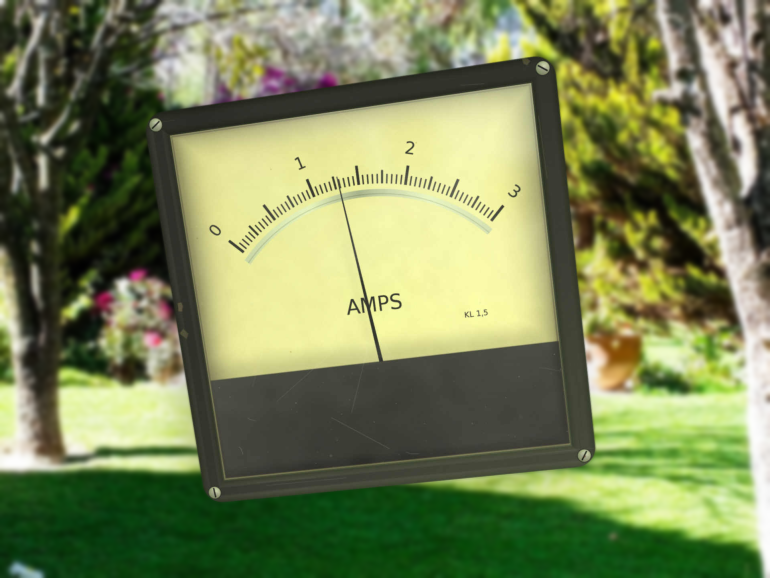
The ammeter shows 1.3 A
